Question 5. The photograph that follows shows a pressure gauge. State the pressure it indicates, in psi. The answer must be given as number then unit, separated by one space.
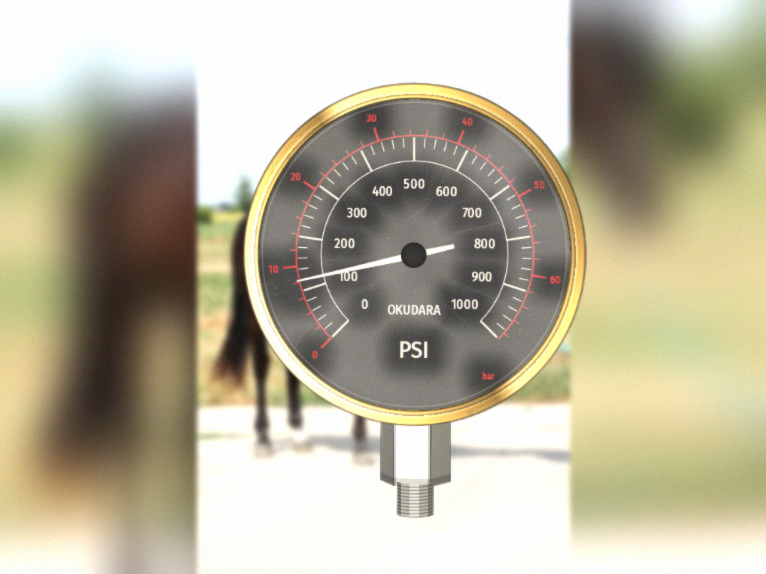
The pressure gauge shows 120 psi
